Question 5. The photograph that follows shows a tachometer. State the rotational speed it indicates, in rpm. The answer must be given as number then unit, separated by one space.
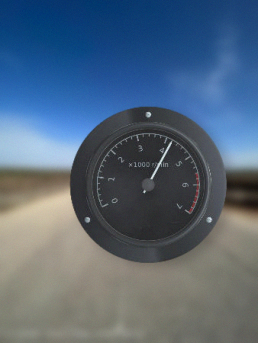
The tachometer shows 4200 rpm
